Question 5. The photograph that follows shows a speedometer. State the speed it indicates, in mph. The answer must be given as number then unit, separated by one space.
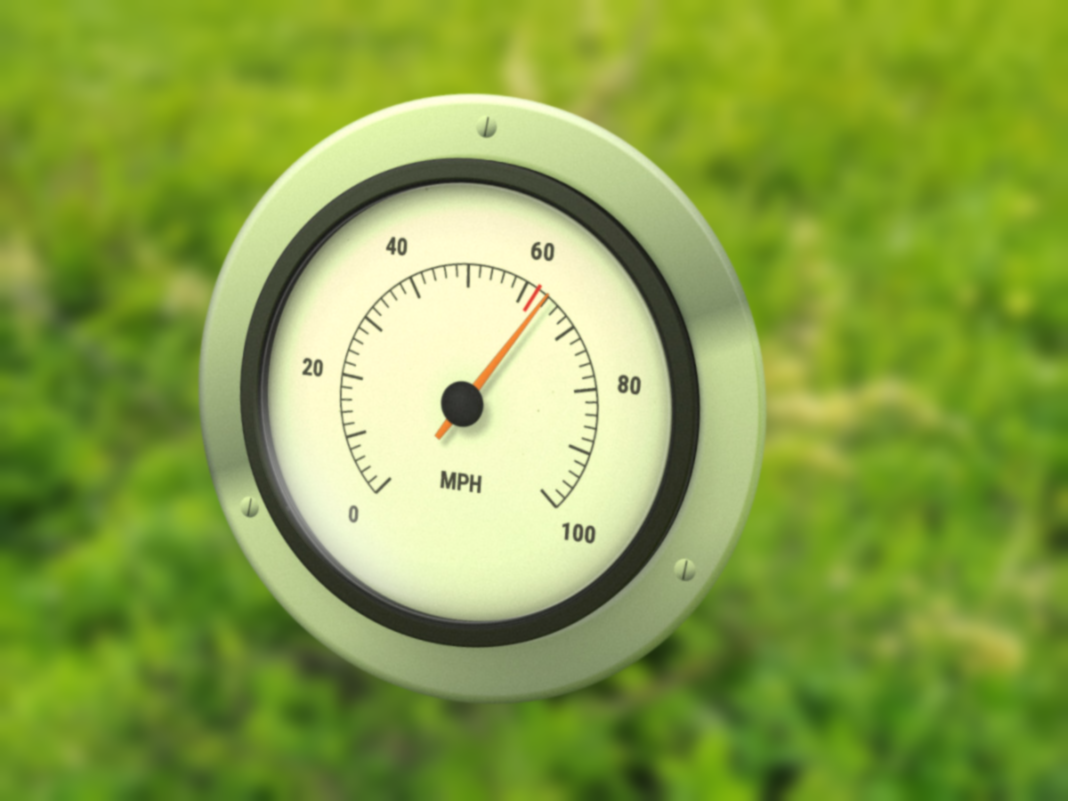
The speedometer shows 64 mph
